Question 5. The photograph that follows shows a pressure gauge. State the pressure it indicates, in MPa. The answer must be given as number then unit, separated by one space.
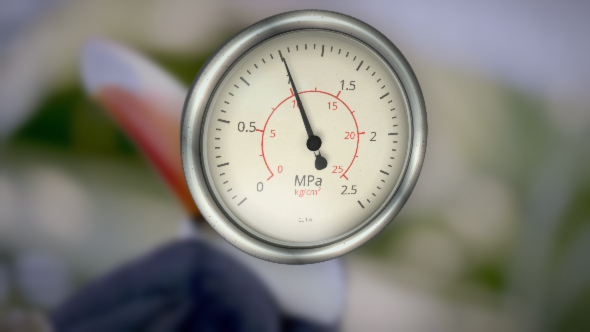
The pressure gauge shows 1 MPa
